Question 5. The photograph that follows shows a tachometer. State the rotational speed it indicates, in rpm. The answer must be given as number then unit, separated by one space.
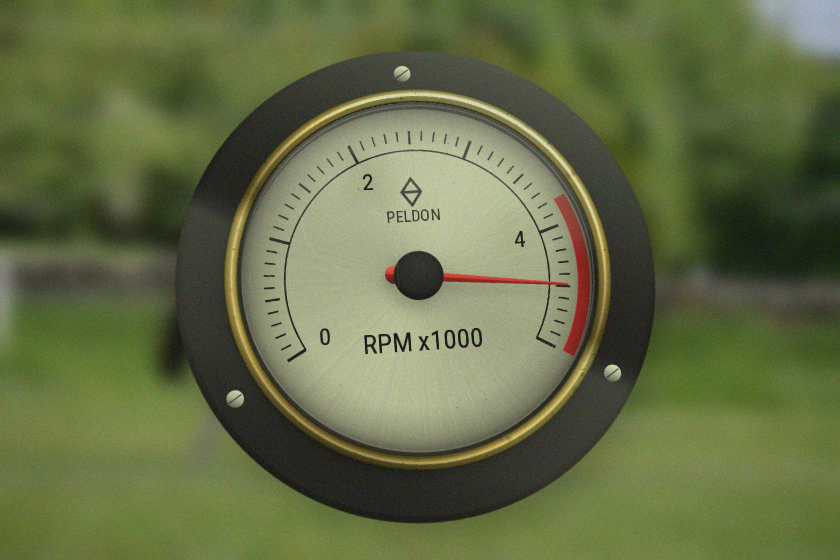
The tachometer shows 4500 rpm
